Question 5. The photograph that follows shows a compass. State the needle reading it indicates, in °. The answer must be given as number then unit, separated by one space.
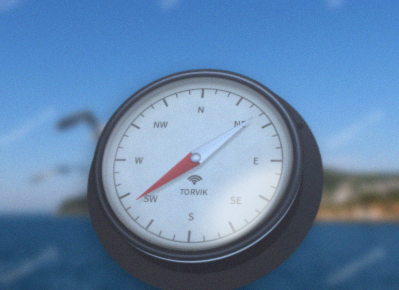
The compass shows 230 °
